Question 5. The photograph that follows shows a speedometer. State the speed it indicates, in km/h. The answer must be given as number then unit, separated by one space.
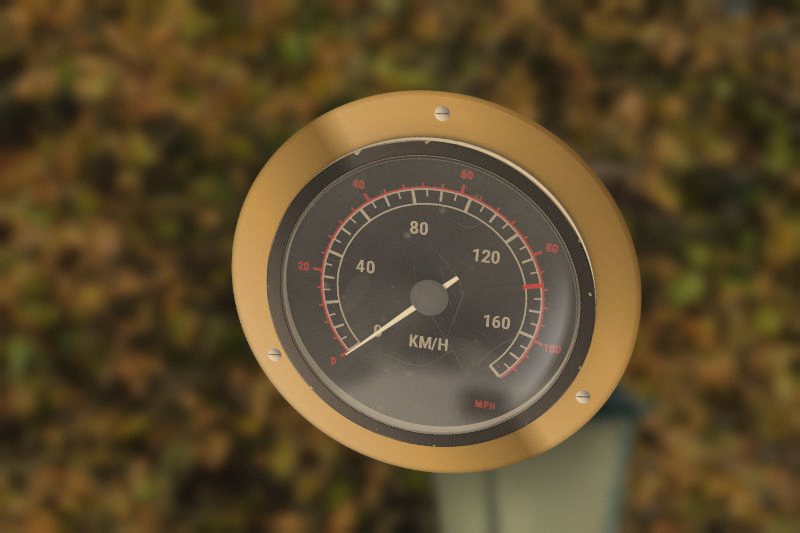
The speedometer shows 0 km/h
